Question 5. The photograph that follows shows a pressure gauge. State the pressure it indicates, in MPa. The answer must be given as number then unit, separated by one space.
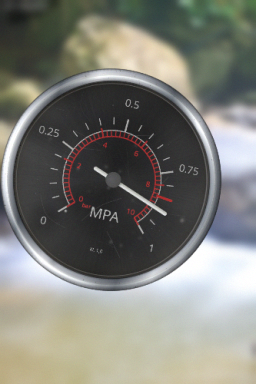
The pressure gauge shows 0.9 MPa
